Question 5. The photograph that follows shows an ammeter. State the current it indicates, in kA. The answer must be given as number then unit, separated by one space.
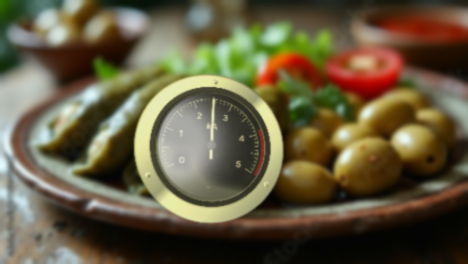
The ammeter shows 2.5 kA
